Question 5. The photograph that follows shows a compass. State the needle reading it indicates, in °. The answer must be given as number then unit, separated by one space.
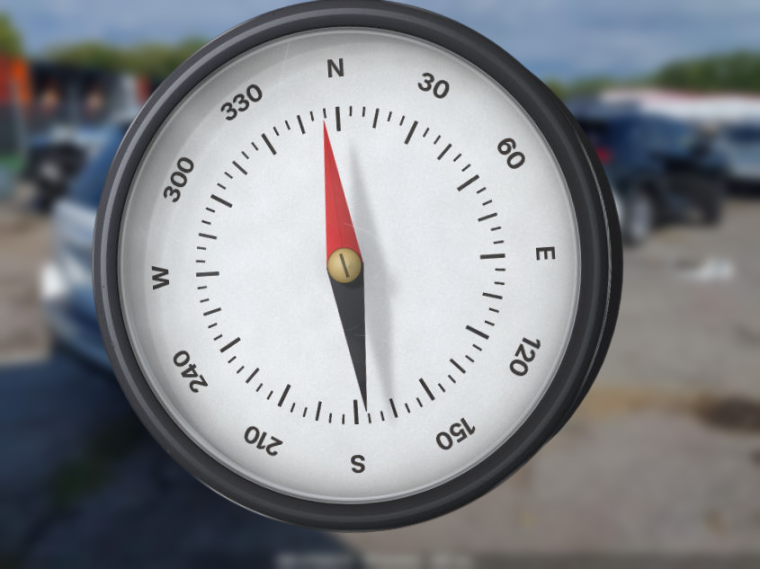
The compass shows 355 °
